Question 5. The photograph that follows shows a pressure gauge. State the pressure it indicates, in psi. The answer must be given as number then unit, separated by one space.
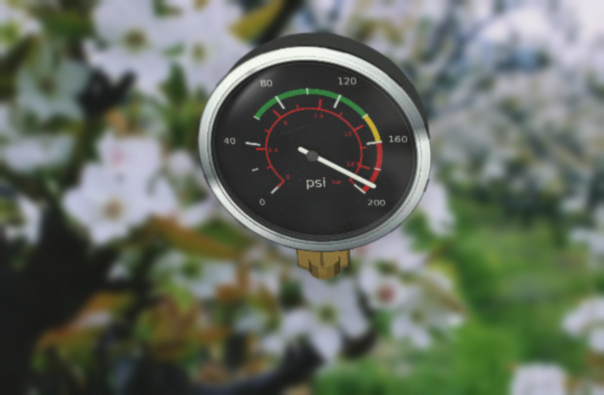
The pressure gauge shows 190 psi
